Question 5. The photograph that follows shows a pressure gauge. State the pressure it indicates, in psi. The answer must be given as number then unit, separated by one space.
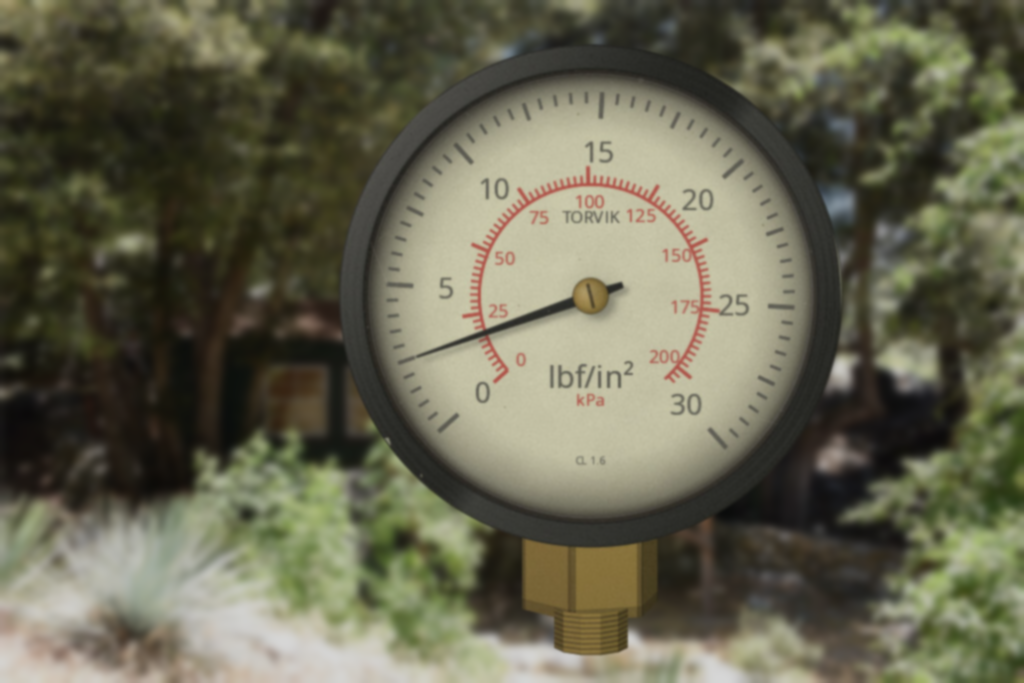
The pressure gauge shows 2.5 psi
